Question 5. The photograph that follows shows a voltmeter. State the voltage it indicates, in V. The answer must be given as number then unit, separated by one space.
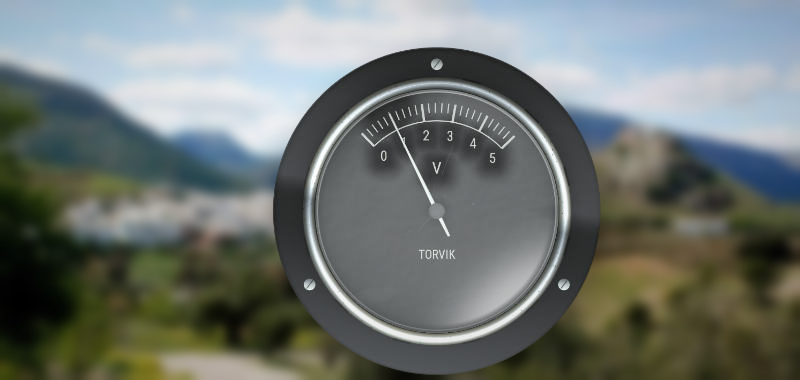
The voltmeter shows 1 V
